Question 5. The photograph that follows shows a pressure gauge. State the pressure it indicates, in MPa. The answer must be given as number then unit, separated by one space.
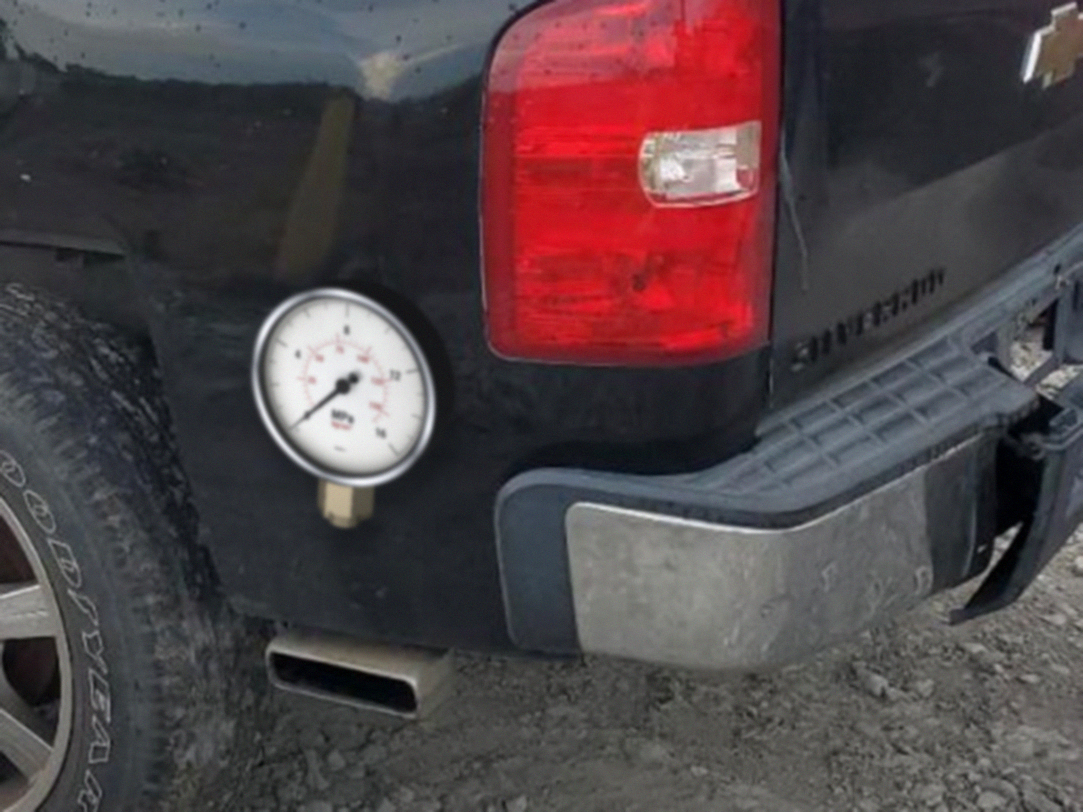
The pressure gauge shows 0 MPa
